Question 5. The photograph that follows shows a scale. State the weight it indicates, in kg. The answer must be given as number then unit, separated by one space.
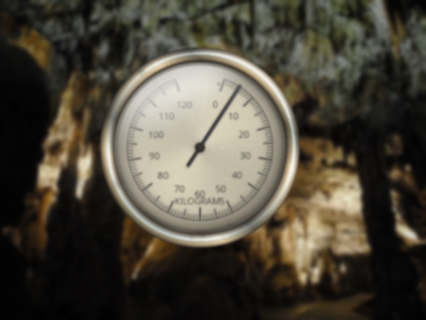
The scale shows 5 kg
